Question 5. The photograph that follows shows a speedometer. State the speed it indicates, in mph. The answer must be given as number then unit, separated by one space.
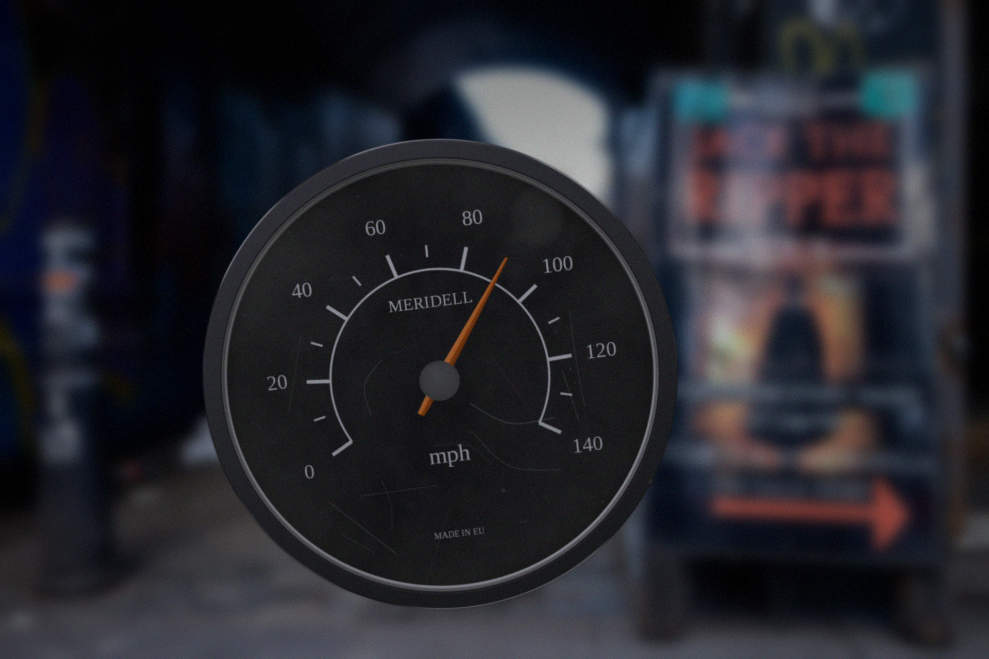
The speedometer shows 90 mph
